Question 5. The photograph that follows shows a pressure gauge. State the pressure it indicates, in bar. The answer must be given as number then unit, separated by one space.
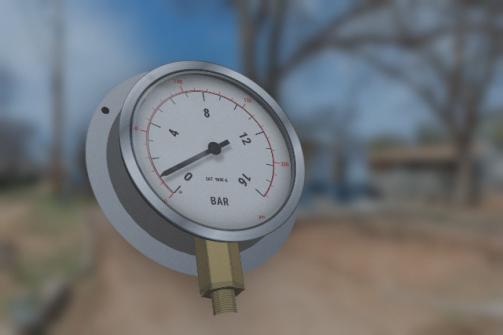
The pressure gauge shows 1 bar
